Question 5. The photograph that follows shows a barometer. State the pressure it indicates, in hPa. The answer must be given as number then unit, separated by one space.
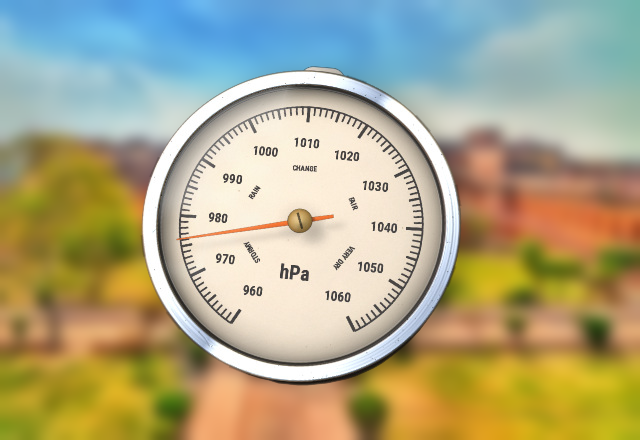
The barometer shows 976 hPa
